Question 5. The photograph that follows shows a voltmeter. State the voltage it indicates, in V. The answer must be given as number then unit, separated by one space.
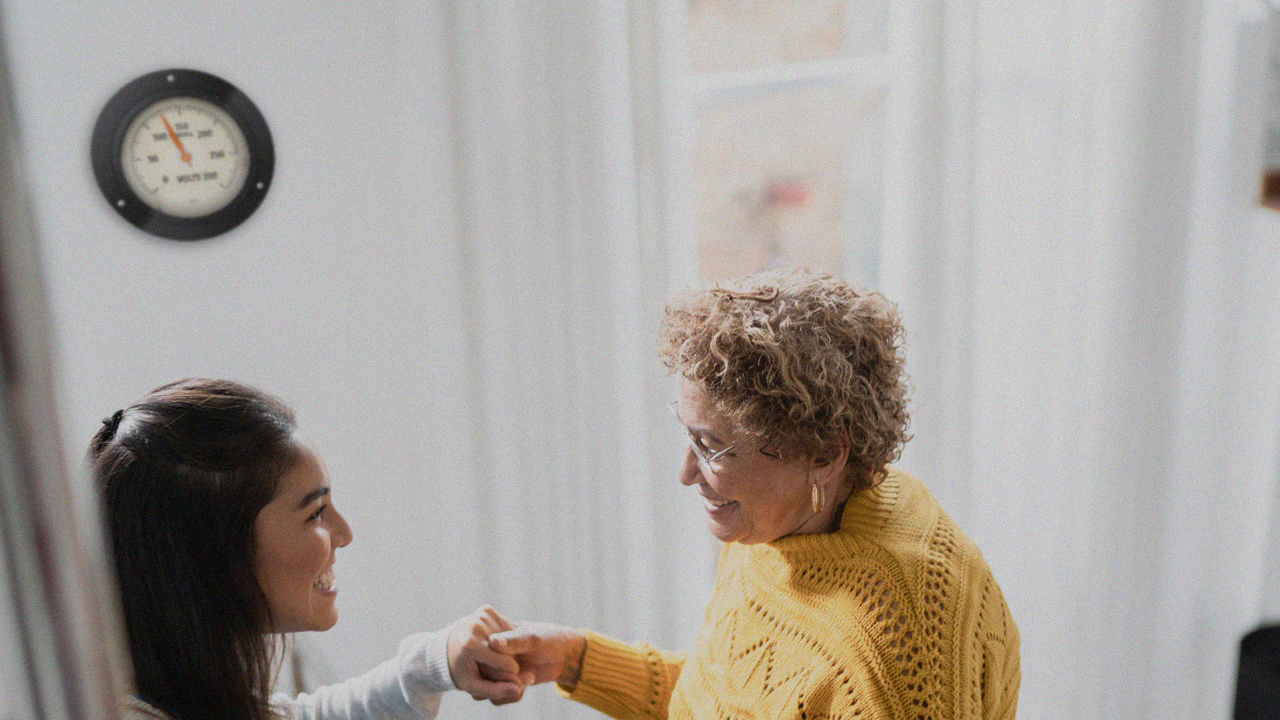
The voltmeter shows 125 V
